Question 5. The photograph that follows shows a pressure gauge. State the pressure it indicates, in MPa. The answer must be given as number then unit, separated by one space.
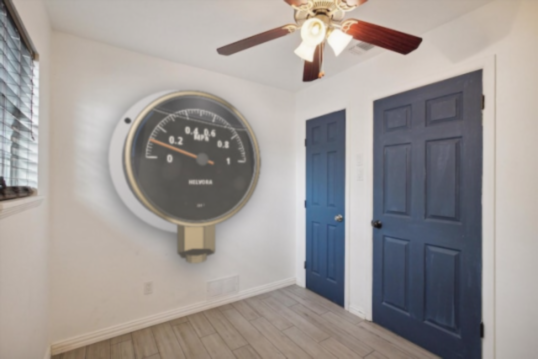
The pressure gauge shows 0.1 MPa
